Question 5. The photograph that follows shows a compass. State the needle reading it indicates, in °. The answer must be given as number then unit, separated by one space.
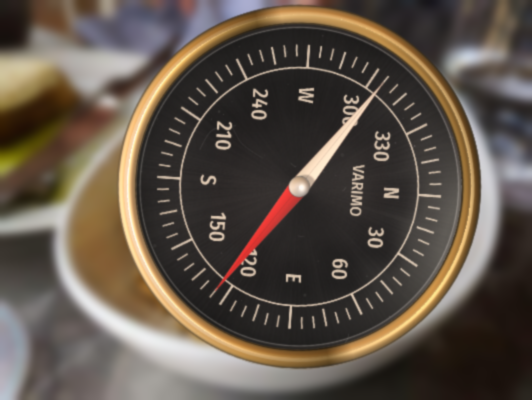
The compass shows 125 °
